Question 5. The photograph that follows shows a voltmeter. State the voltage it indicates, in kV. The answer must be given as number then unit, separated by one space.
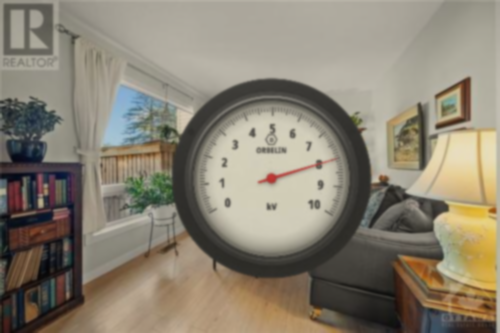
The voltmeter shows 8 kV
